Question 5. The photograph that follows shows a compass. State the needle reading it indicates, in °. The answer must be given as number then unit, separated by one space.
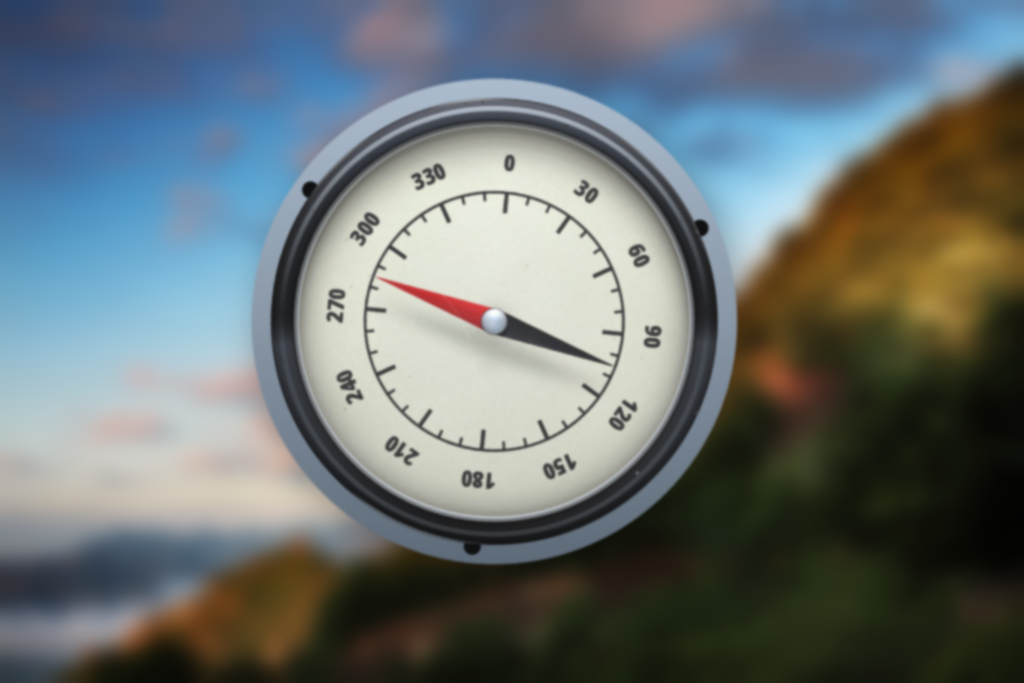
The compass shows 285 °
